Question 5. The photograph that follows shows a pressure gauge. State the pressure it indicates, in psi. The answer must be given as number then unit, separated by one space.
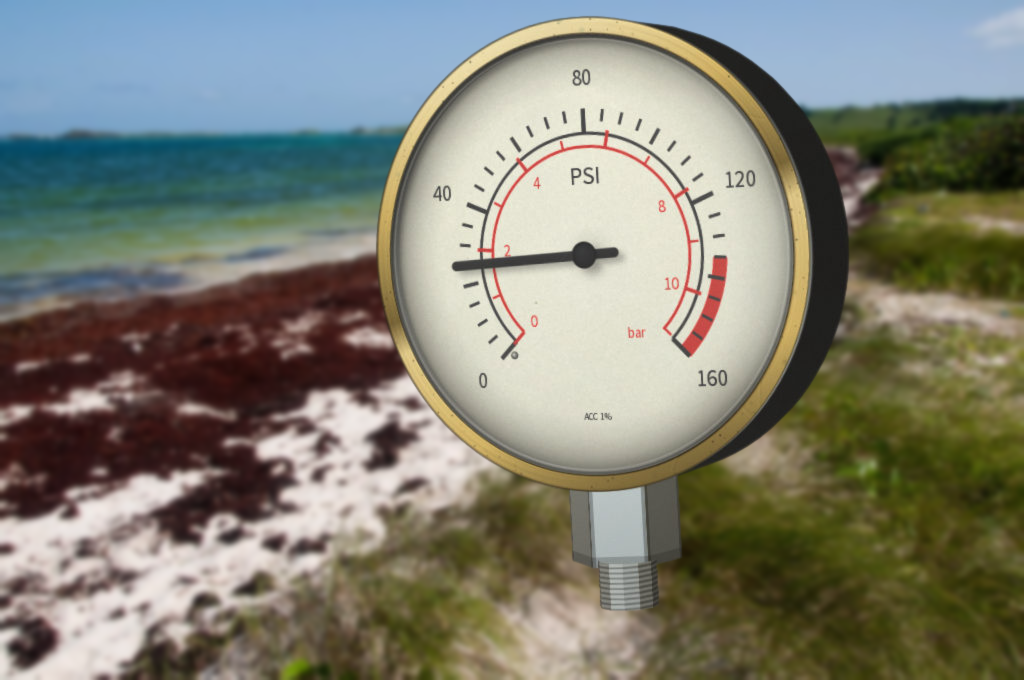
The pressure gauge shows 25 psi
